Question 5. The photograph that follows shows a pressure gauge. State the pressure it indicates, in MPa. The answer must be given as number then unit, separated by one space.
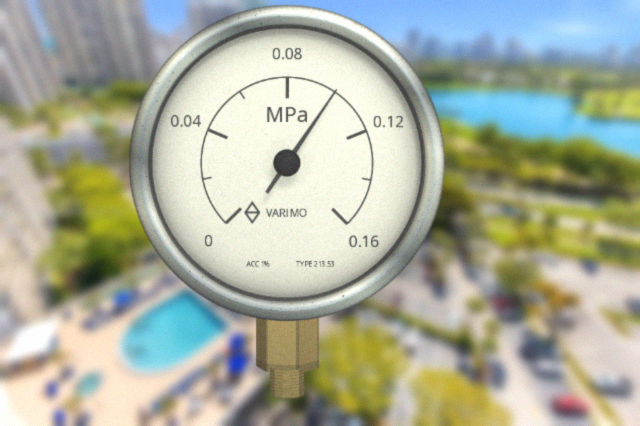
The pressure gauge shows 0.1 MPa
